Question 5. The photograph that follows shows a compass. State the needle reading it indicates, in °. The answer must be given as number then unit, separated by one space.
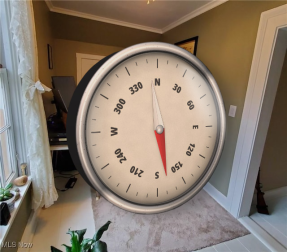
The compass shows 170 °
